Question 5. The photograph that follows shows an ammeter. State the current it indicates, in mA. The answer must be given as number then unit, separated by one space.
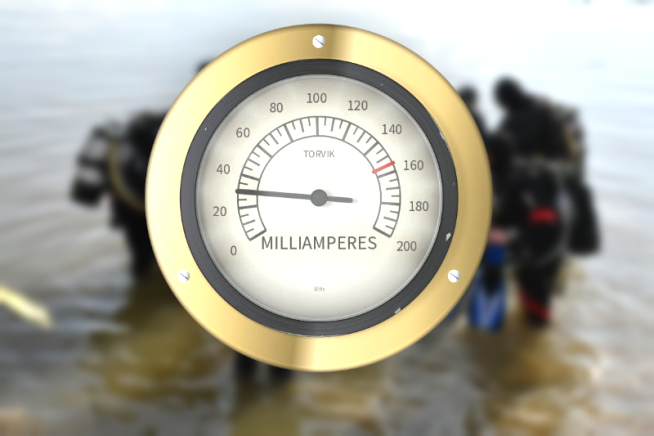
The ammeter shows 30 mA
